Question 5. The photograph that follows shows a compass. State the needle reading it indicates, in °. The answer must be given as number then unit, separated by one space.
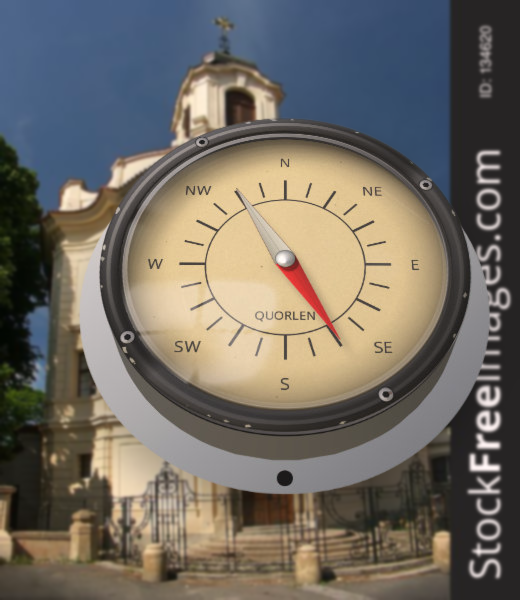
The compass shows 150 °
